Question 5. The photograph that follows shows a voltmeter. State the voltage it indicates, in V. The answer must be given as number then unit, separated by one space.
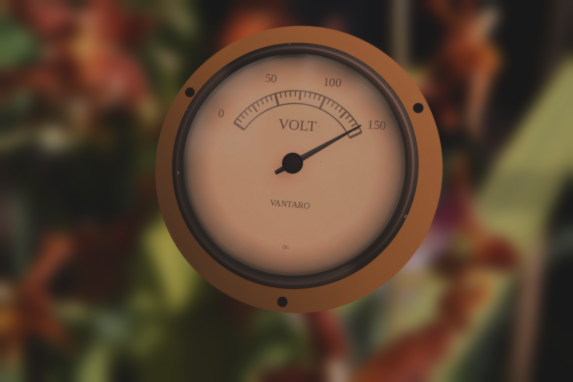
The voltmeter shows 145 V
